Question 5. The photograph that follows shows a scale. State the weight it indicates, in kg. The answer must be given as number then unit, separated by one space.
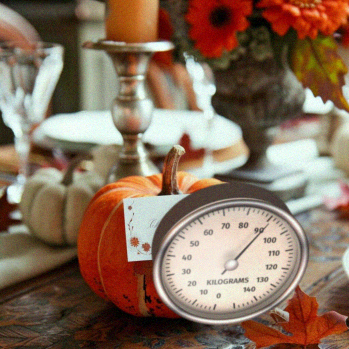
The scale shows 90 kg
